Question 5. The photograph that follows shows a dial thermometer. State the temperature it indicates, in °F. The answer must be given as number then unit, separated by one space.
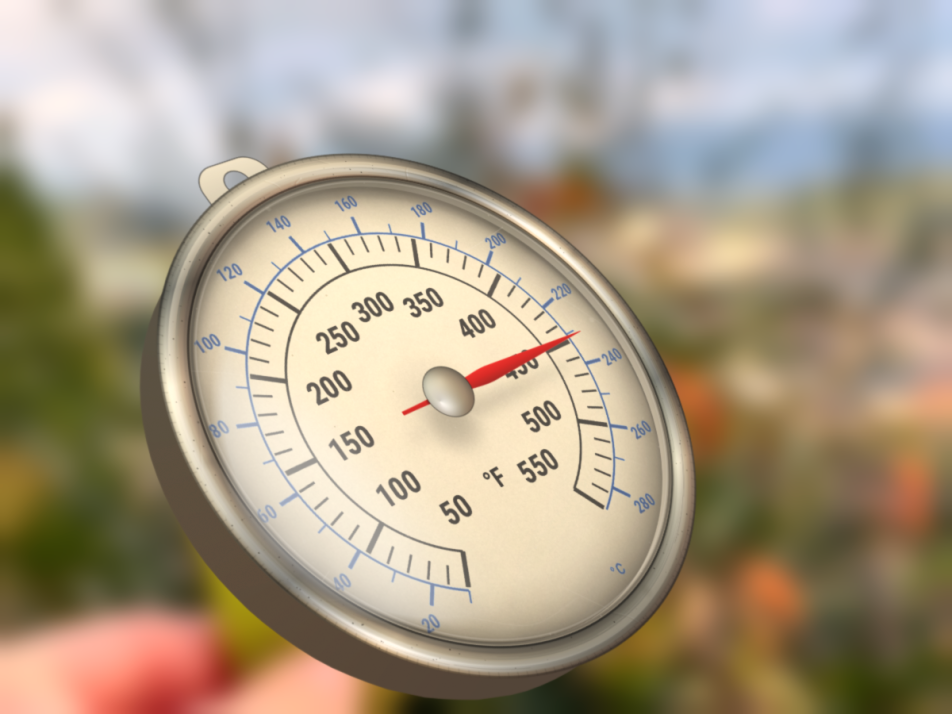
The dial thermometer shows 450 °F
